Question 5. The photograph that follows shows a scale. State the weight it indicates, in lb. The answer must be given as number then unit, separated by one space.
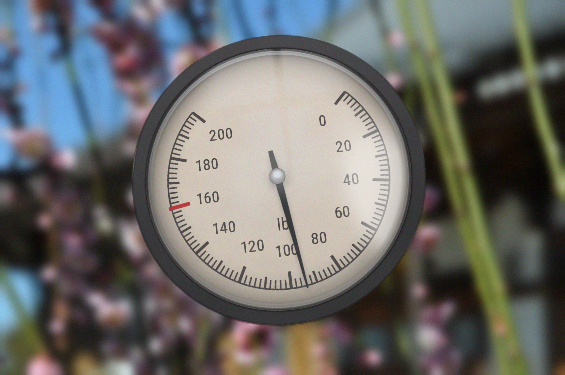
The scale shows 94 lb
